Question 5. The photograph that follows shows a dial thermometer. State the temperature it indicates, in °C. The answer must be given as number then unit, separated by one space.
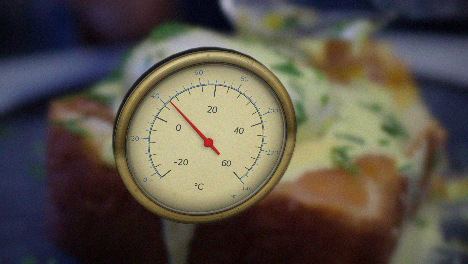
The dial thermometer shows 6 °C
